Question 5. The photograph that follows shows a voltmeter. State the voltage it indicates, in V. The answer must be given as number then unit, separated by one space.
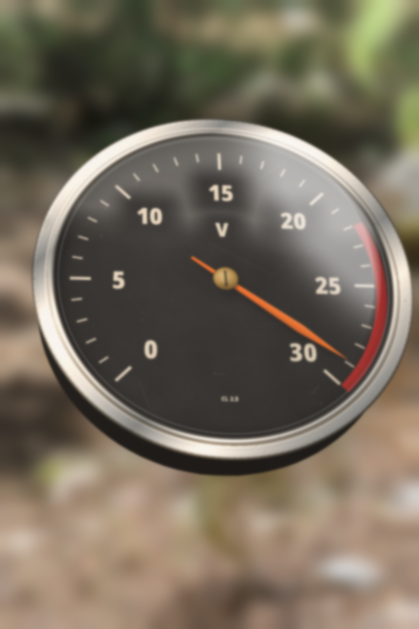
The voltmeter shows 29 V
